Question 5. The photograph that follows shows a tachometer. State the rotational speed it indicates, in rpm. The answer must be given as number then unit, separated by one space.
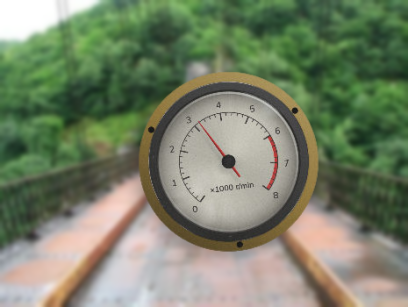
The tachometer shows 3200 rpm
